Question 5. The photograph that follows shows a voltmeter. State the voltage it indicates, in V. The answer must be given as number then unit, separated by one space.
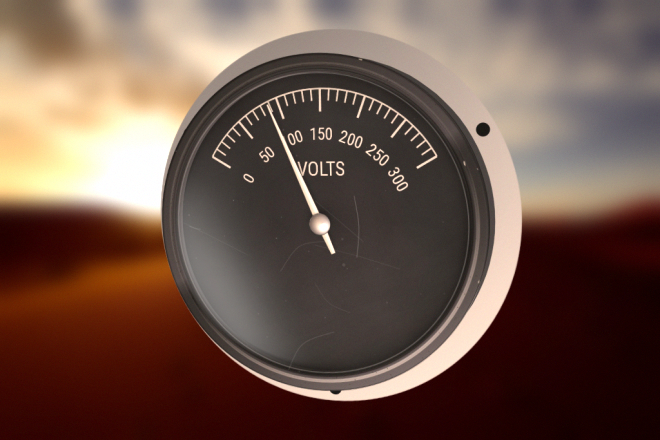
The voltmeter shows 90 V
